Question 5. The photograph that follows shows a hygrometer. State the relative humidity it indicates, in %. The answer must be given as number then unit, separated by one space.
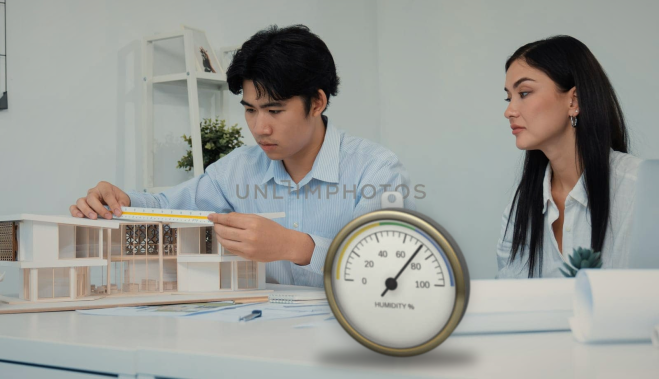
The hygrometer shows 72 %
